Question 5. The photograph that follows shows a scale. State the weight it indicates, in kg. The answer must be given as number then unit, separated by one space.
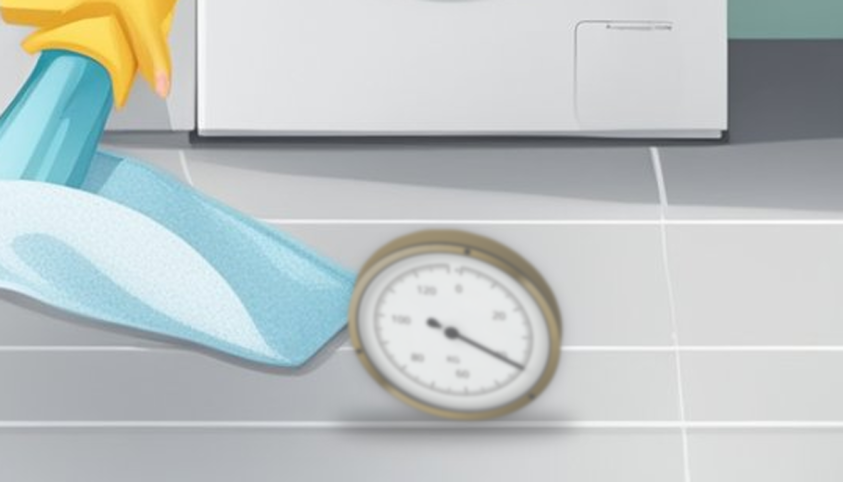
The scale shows 40 kg
